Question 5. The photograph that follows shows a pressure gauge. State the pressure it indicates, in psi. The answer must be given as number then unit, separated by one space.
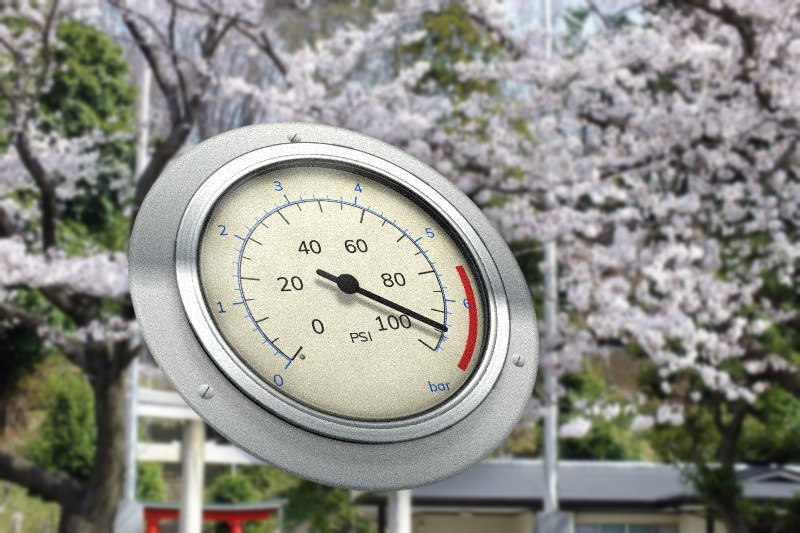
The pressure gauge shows 95 psi
